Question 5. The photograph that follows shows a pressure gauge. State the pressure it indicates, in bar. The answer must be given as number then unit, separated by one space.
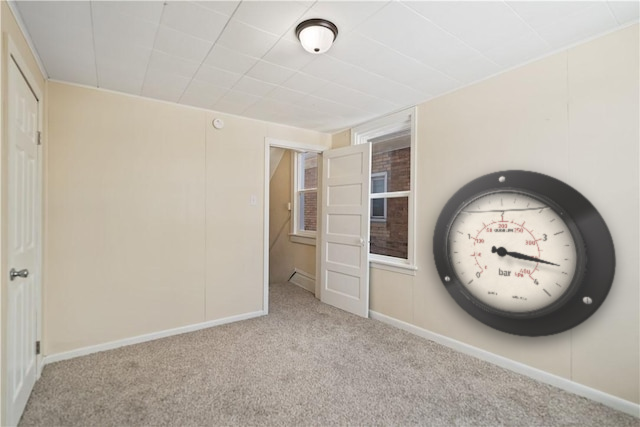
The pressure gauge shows 3.5 bar
